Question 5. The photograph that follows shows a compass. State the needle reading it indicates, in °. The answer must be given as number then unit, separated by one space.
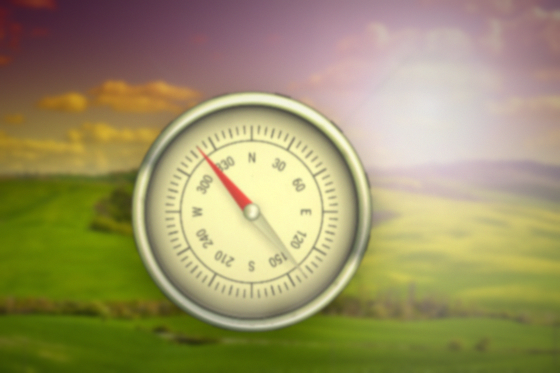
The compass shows 320 °
